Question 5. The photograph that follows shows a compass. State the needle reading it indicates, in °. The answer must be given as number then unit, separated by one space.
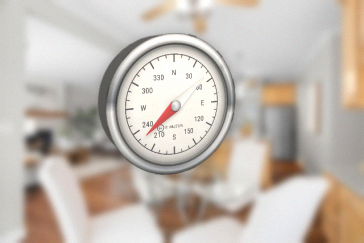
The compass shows 230 °
